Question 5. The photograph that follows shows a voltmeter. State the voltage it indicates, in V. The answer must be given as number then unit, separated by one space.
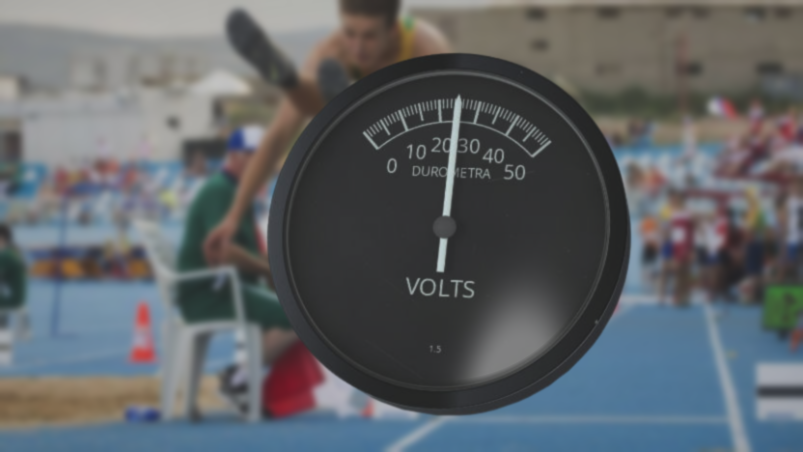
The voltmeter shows 25 V
